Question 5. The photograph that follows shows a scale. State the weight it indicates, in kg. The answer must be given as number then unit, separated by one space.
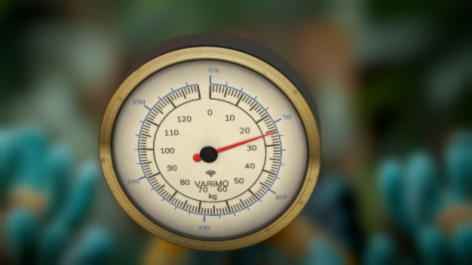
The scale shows 25 kg
